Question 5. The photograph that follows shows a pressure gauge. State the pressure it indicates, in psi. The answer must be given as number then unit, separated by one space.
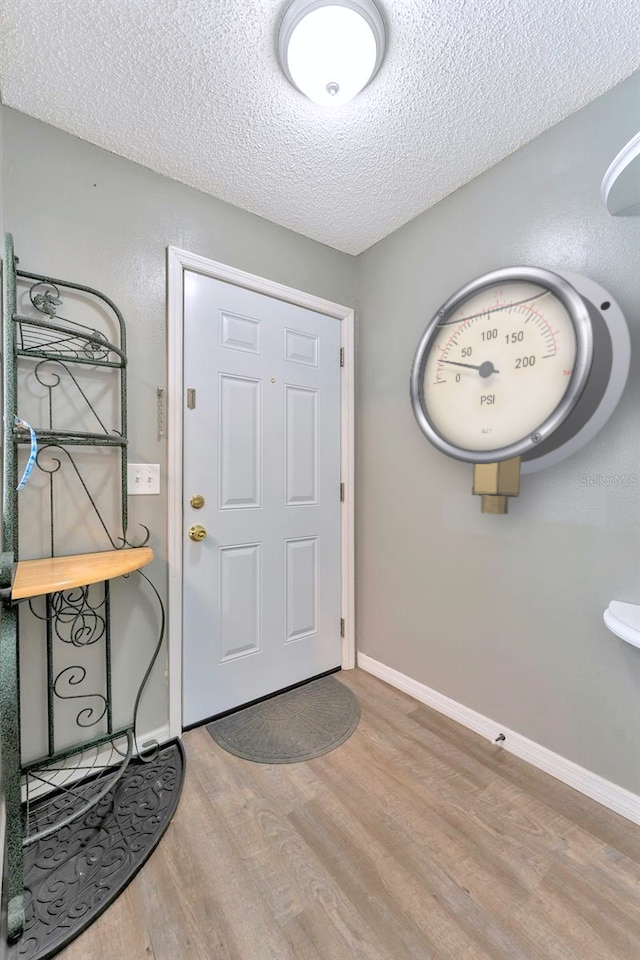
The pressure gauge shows 25 psi
